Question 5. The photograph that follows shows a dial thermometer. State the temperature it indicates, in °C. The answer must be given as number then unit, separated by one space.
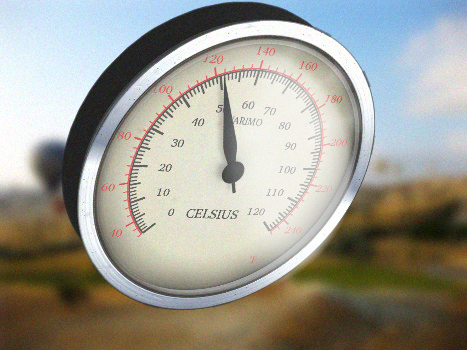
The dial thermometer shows 50 °C
